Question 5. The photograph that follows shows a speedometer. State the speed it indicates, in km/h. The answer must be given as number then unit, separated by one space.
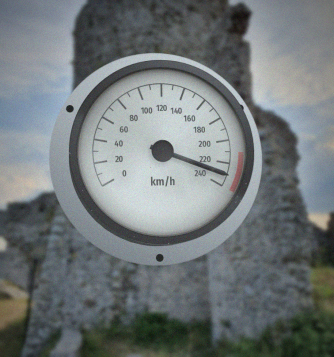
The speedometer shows 230 km/h
